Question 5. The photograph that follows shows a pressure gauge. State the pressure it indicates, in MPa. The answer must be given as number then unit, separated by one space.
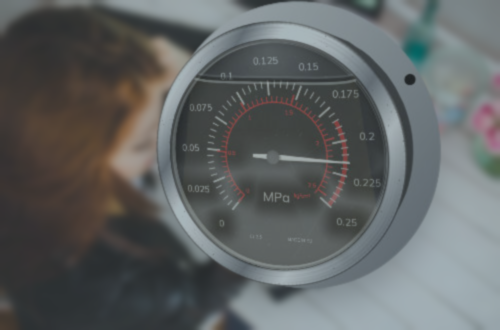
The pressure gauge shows 0.215 MPa
